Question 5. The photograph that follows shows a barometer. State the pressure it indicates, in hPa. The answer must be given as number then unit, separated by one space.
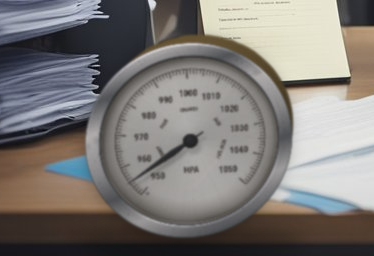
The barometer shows 955 hPa
